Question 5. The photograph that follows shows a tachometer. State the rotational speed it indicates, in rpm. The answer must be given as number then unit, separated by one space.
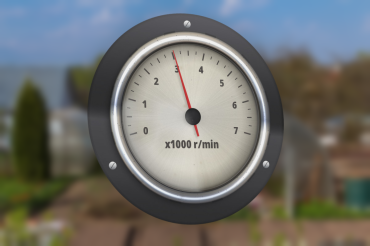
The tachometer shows 3000 rpm
